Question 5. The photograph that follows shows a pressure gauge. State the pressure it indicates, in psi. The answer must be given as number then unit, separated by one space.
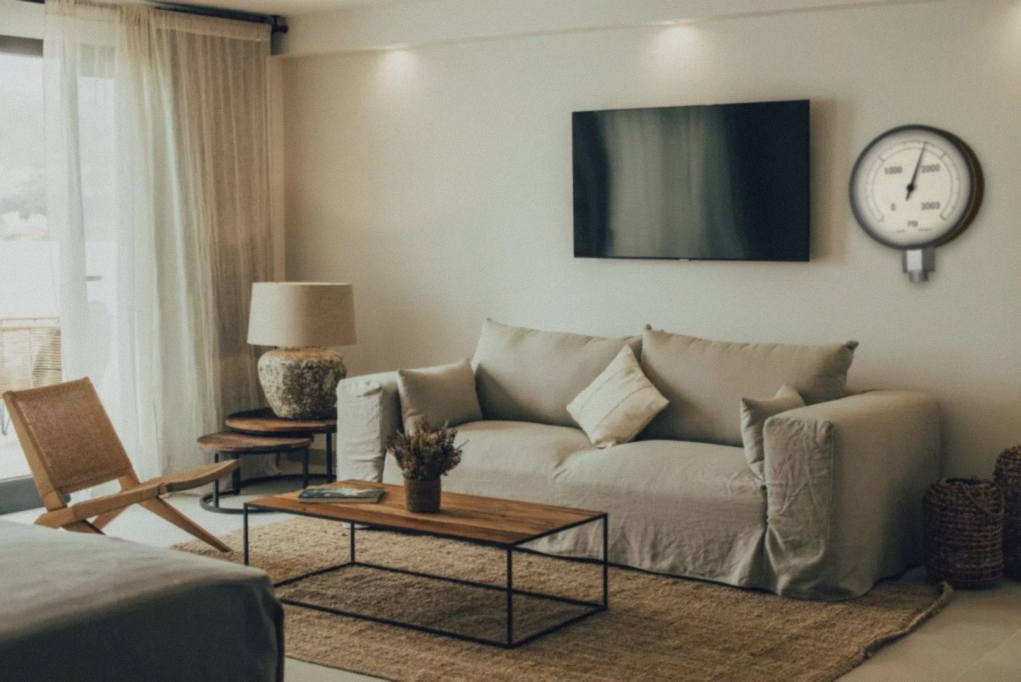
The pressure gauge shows 1700 psi
